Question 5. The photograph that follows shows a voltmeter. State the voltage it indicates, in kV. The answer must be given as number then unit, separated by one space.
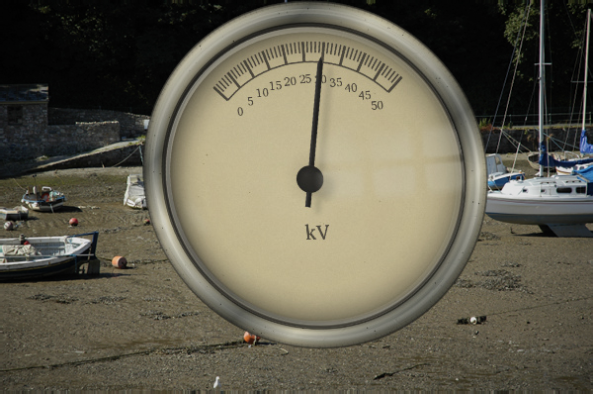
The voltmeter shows 30 kV
